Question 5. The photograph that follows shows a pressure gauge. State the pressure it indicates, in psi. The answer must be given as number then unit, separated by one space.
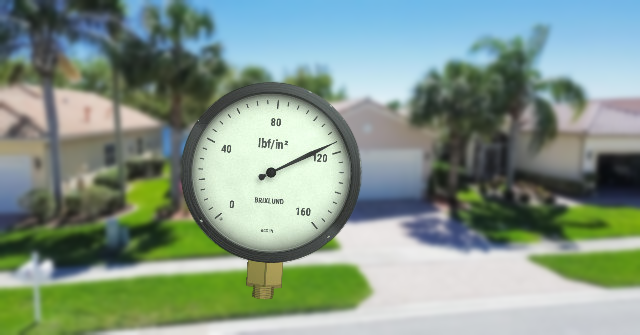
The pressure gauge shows 115 psi
